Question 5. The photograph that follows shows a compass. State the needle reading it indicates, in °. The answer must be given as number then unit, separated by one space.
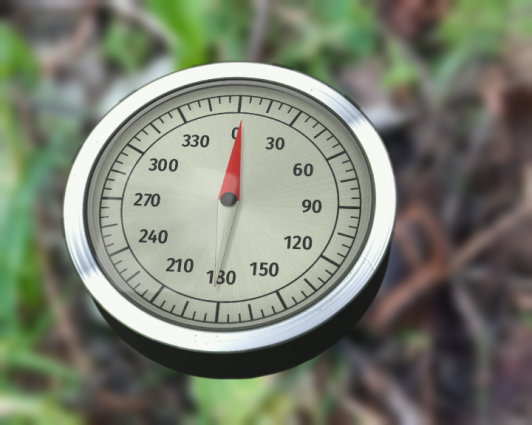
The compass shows 2.5 °
